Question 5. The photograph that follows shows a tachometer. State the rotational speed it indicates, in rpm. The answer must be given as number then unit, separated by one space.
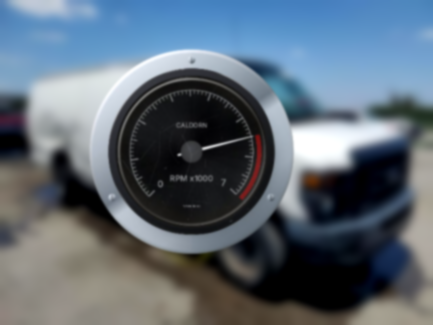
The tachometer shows 5500 rpm
